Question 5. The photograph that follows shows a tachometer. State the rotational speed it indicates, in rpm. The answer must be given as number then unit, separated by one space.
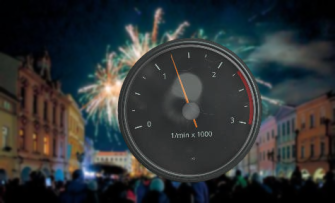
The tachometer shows 1250 rpm
